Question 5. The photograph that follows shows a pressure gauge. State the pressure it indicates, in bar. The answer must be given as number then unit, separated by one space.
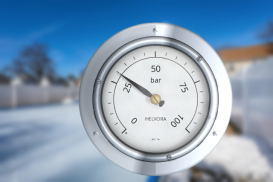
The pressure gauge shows 30 bar
